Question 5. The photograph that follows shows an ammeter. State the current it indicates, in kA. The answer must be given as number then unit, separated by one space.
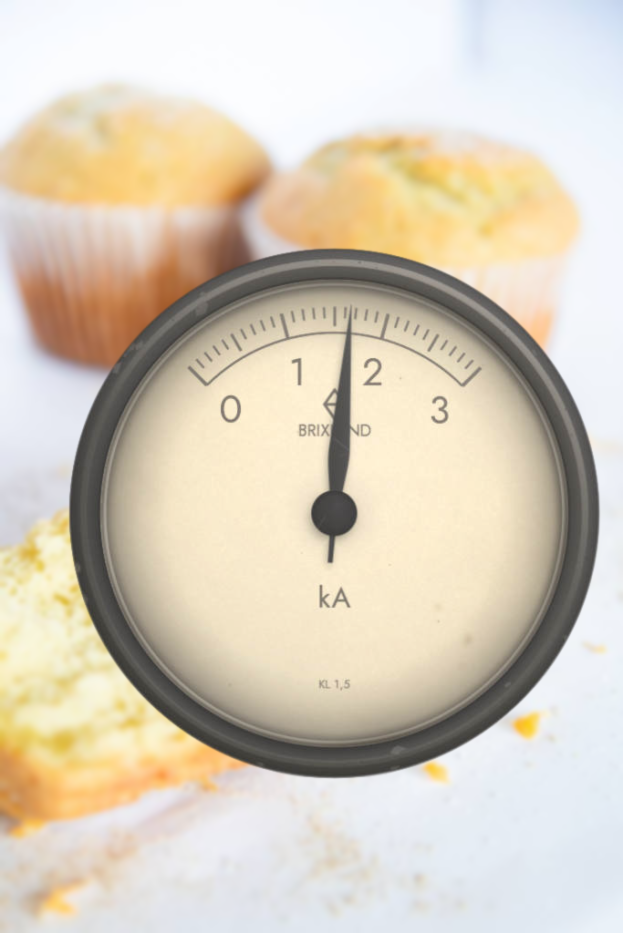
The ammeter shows 1.65 kA
